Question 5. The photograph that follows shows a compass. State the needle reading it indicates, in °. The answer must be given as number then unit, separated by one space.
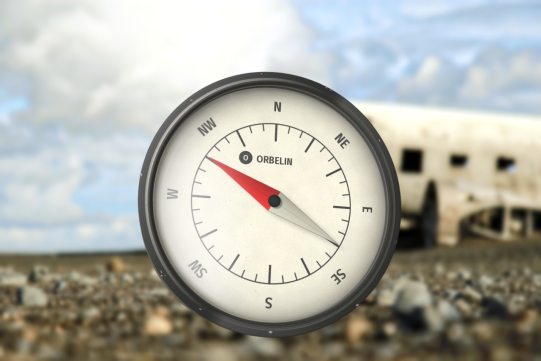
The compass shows 300 °
